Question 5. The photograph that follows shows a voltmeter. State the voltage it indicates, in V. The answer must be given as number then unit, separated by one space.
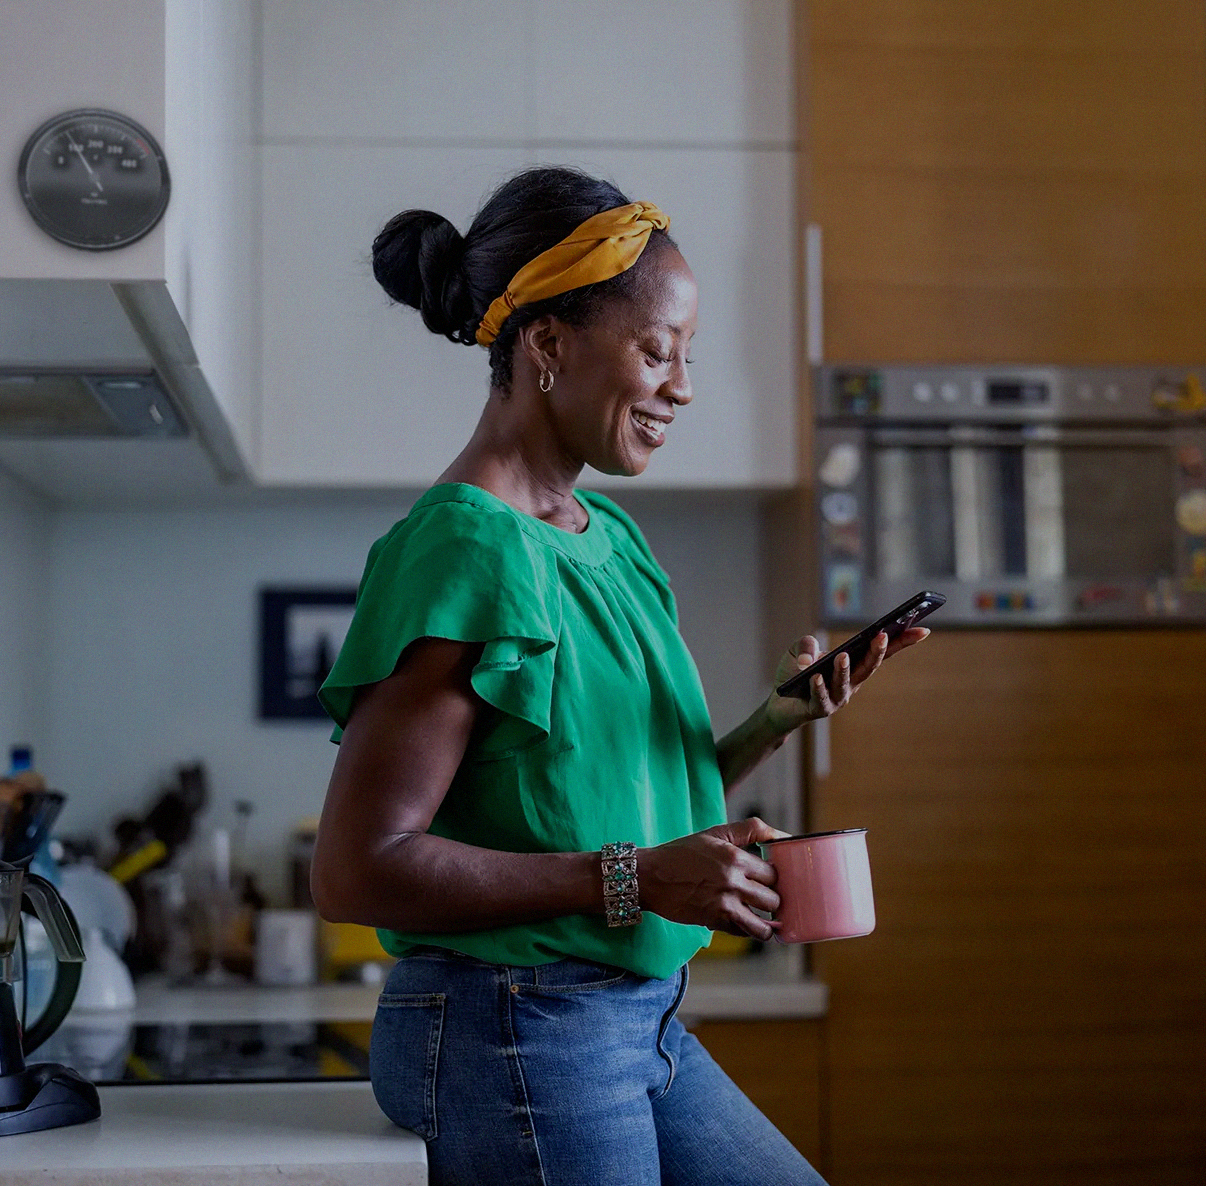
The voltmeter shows 100 V
